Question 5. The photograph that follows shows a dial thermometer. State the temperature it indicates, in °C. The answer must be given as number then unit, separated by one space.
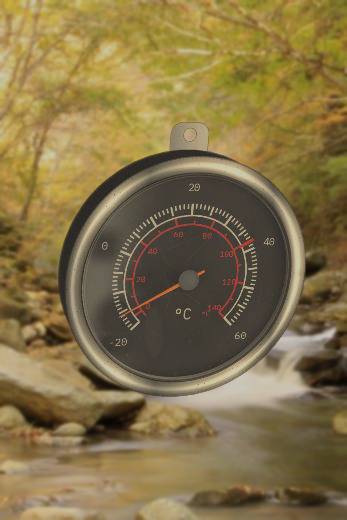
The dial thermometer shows -15 °C
